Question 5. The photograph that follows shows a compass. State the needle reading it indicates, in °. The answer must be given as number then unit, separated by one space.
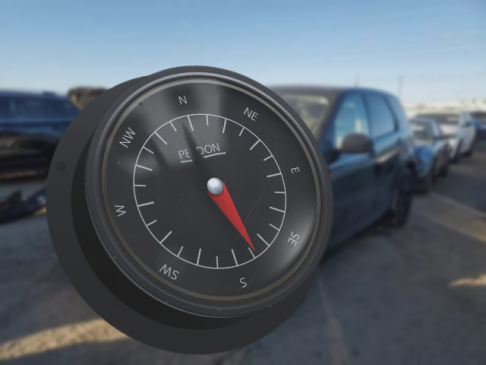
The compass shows 165 °
